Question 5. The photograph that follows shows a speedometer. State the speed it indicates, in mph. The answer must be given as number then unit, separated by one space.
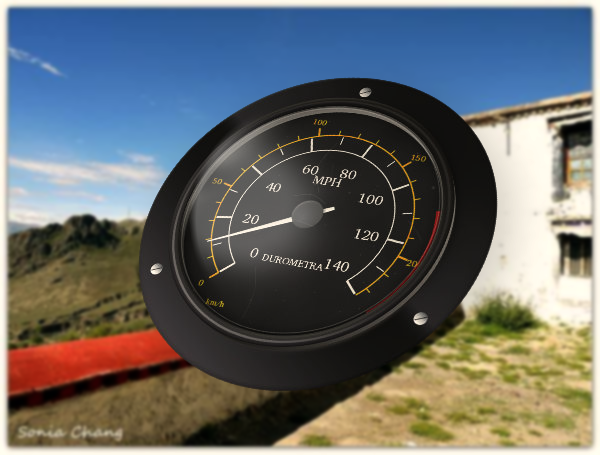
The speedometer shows 10 mph
